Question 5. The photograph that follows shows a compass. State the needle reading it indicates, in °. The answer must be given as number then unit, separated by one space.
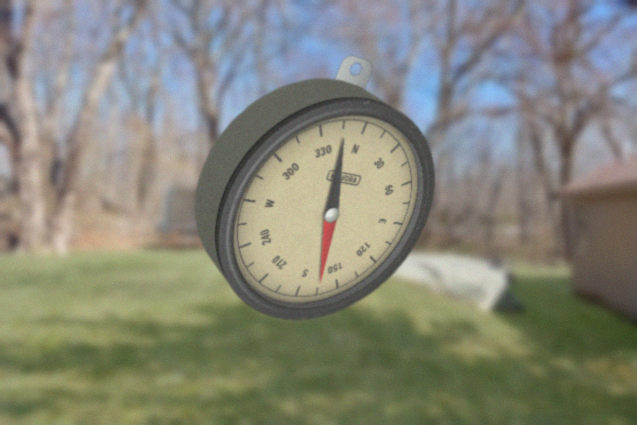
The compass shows 165 °
